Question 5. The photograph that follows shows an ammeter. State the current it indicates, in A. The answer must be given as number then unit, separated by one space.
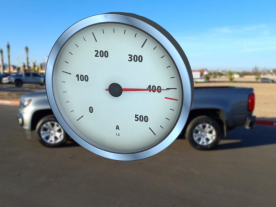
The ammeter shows 400 A
